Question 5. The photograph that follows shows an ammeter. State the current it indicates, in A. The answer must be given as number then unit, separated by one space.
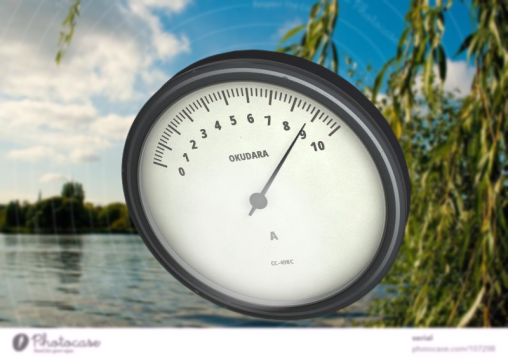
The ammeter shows 8.8 A
